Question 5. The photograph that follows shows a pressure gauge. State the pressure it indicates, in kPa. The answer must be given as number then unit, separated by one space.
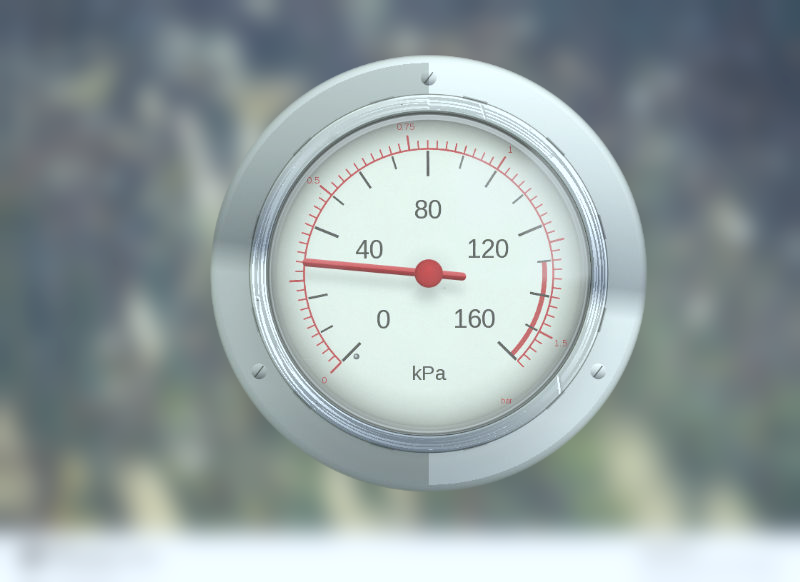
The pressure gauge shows 30 kPa
